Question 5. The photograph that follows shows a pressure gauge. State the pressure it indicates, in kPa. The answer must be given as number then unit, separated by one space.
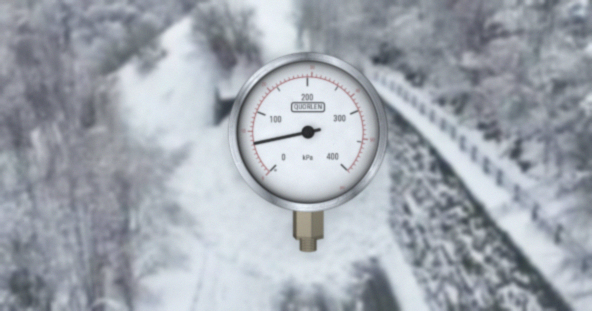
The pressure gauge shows 50 kPa
